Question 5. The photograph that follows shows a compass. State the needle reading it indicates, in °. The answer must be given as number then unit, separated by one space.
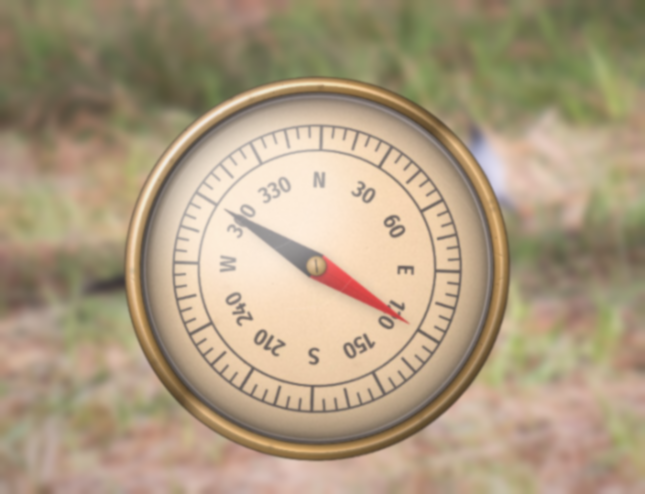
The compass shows 120 °
